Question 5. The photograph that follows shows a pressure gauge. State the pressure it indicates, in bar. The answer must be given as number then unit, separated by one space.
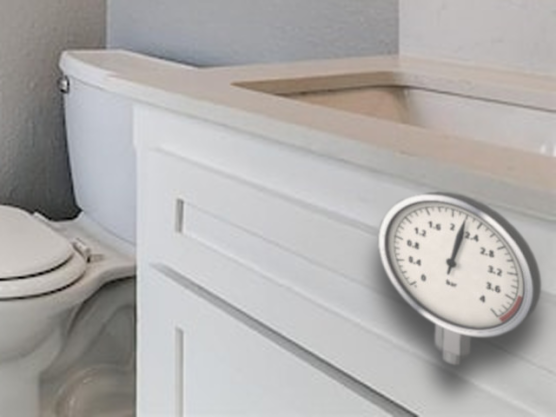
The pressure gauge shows 2.2 bar
